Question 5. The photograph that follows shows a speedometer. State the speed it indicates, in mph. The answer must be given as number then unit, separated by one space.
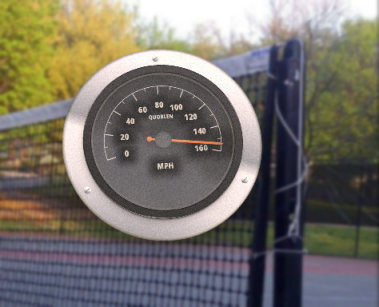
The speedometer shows 155 mph
